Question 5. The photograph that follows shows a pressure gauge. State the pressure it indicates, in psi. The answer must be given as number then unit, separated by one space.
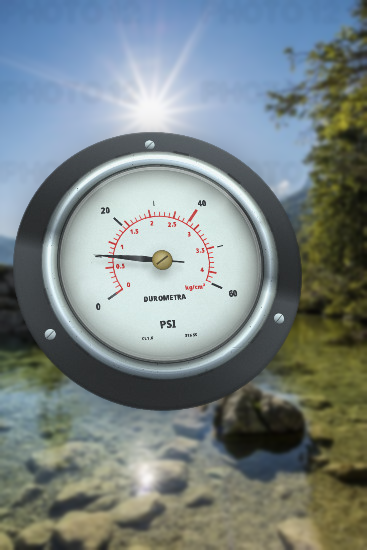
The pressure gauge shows 10 psi
